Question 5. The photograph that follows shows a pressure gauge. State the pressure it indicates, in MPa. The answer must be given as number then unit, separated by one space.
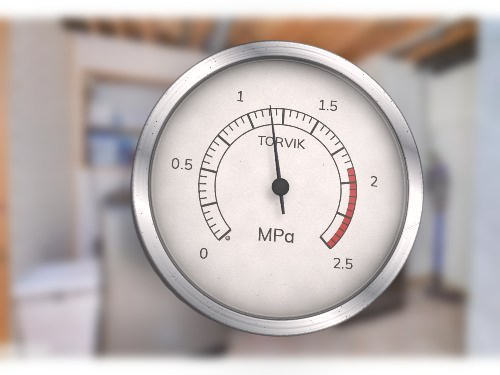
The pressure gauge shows 1.15 MPa
